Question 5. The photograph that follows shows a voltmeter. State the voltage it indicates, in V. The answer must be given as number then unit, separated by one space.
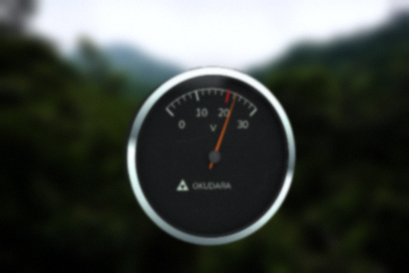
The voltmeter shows 22 V
